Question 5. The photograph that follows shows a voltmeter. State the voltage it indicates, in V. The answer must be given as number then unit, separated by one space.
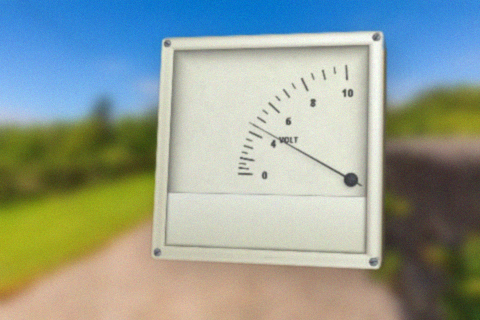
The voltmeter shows 4.5 V
